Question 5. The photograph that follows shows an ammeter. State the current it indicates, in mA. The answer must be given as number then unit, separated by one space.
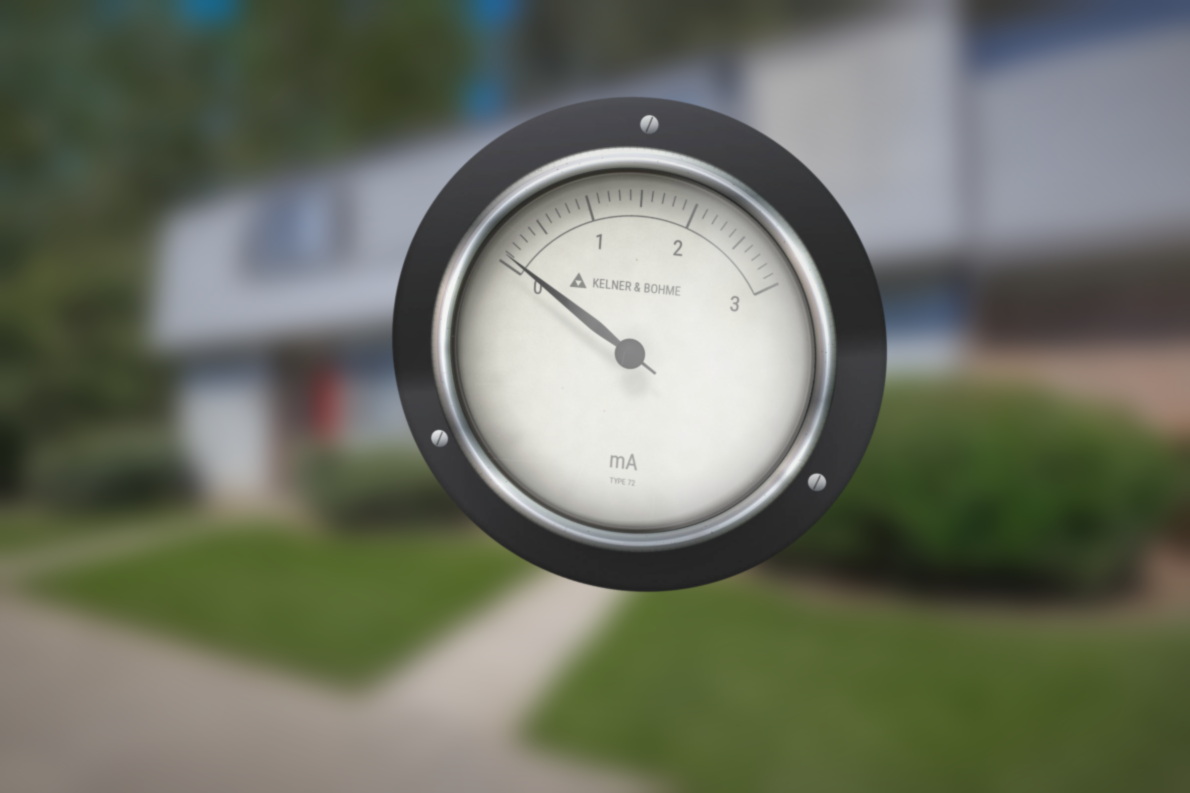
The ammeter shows 0.1 mA
